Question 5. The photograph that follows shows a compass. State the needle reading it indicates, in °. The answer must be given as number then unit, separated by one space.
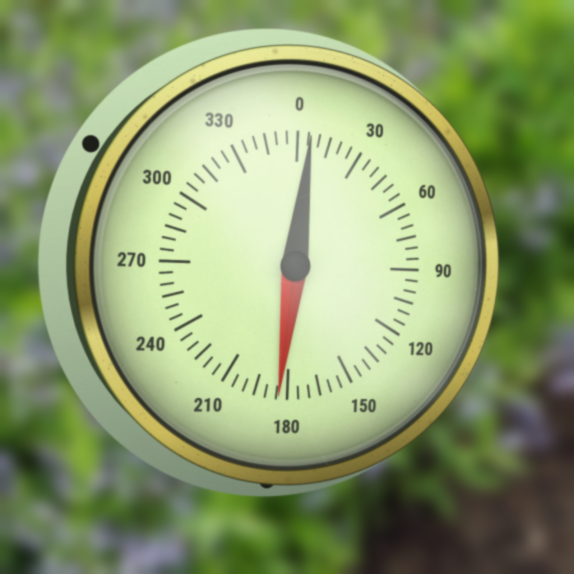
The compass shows 185 °
